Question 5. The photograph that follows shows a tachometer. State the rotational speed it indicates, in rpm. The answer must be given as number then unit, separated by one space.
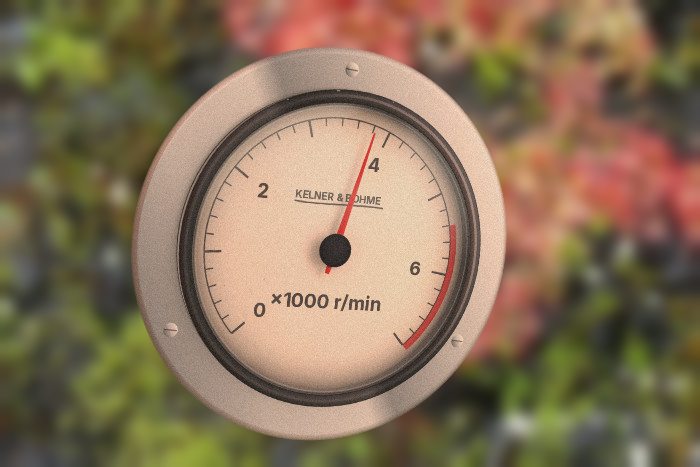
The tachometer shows 3800 rpm
